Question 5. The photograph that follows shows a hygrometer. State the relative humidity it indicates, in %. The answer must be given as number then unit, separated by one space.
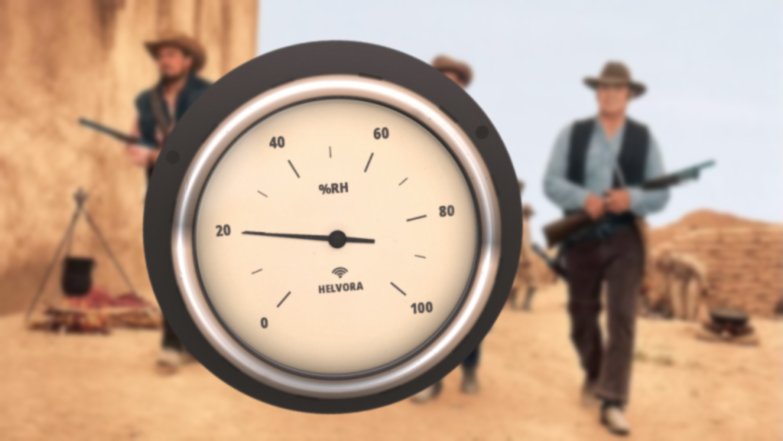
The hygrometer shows 20 %
